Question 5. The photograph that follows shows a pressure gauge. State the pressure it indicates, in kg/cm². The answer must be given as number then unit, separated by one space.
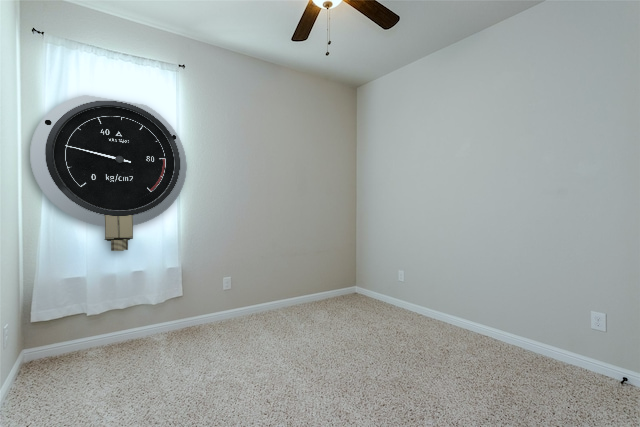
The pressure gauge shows 20 kg/cm²
